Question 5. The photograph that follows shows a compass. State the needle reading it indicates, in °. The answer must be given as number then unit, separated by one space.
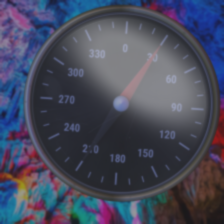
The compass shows 30 °
